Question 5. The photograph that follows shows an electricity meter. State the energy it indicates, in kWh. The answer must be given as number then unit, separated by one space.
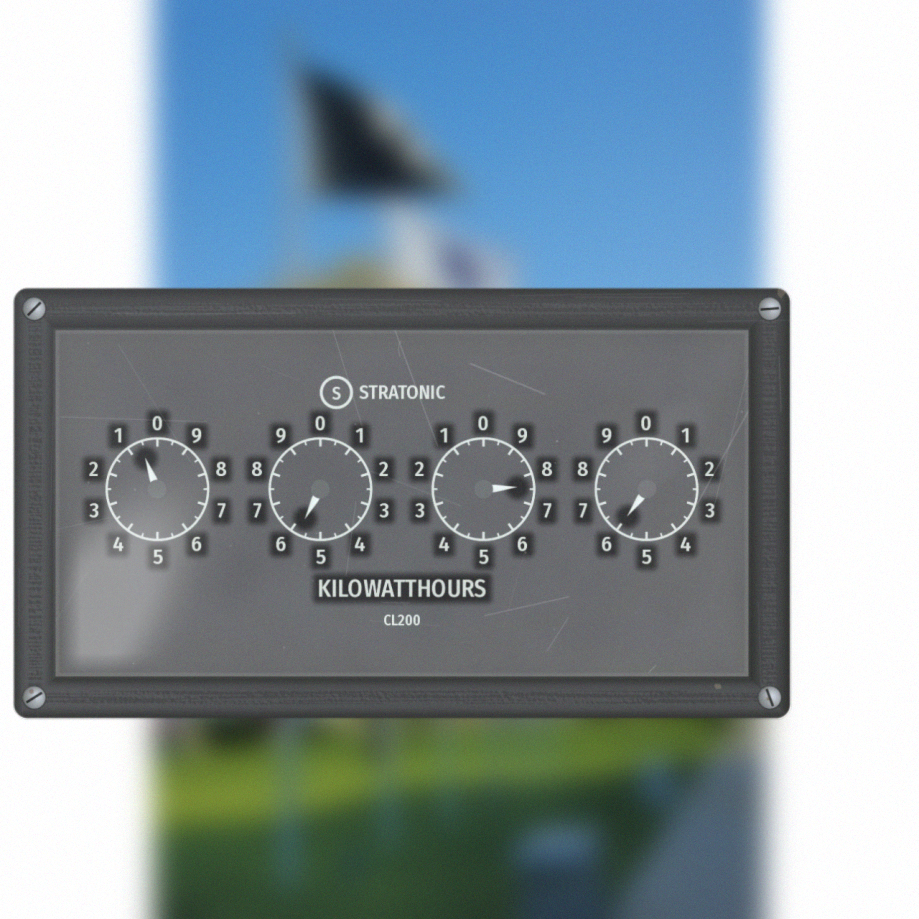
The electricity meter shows 576 kWh
